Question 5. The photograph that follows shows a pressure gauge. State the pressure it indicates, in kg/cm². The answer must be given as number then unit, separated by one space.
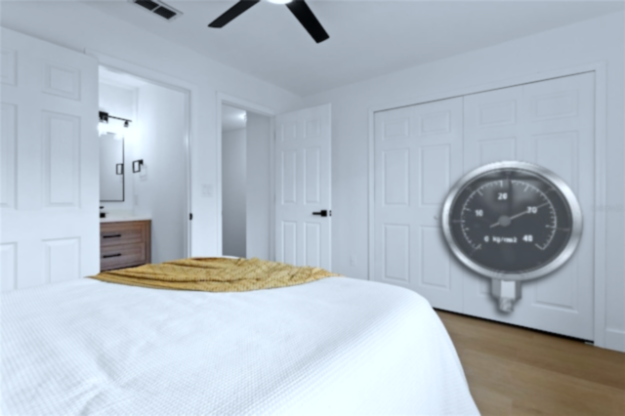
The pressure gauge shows 30 kg/cm²
